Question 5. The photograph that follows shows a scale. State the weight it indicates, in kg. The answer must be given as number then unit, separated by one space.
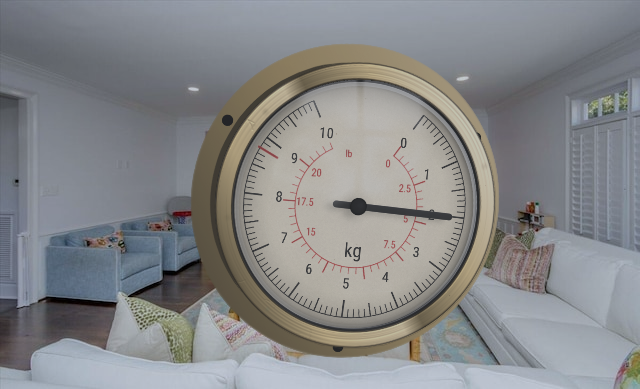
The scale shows 2 kg
